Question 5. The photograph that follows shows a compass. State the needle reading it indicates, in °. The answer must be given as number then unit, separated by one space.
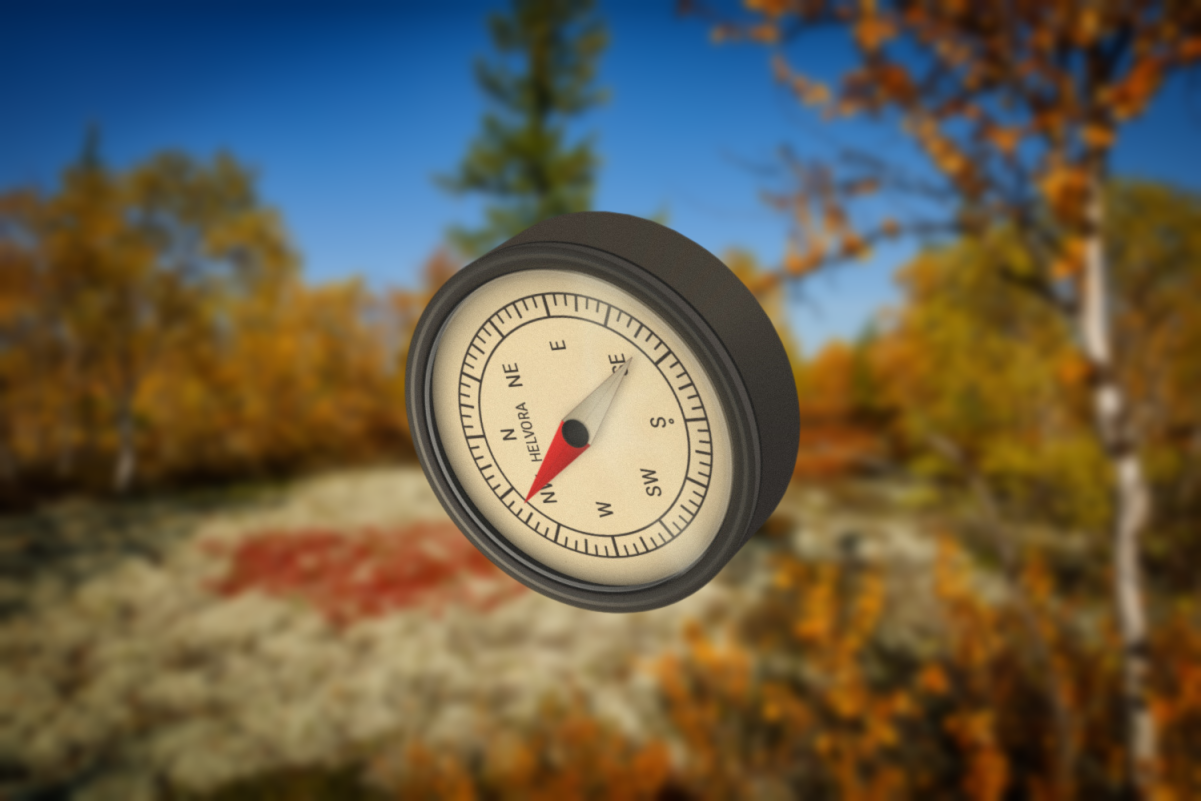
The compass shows 320 °
